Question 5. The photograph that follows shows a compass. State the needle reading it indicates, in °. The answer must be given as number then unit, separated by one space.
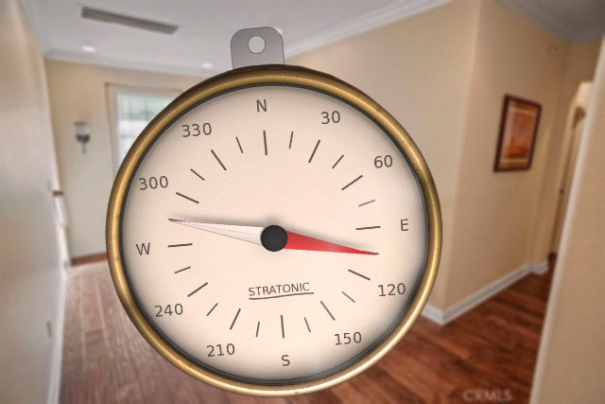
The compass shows 105 °
